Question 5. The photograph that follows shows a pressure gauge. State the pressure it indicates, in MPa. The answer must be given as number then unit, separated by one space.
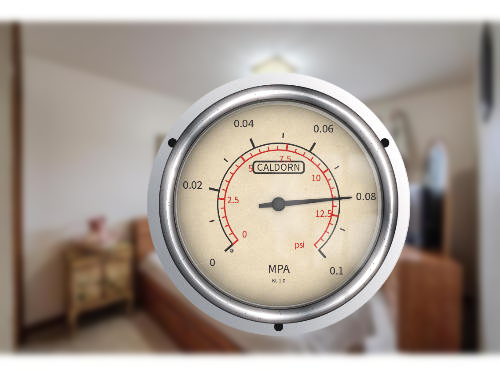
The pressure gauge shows 0.08 MPa
